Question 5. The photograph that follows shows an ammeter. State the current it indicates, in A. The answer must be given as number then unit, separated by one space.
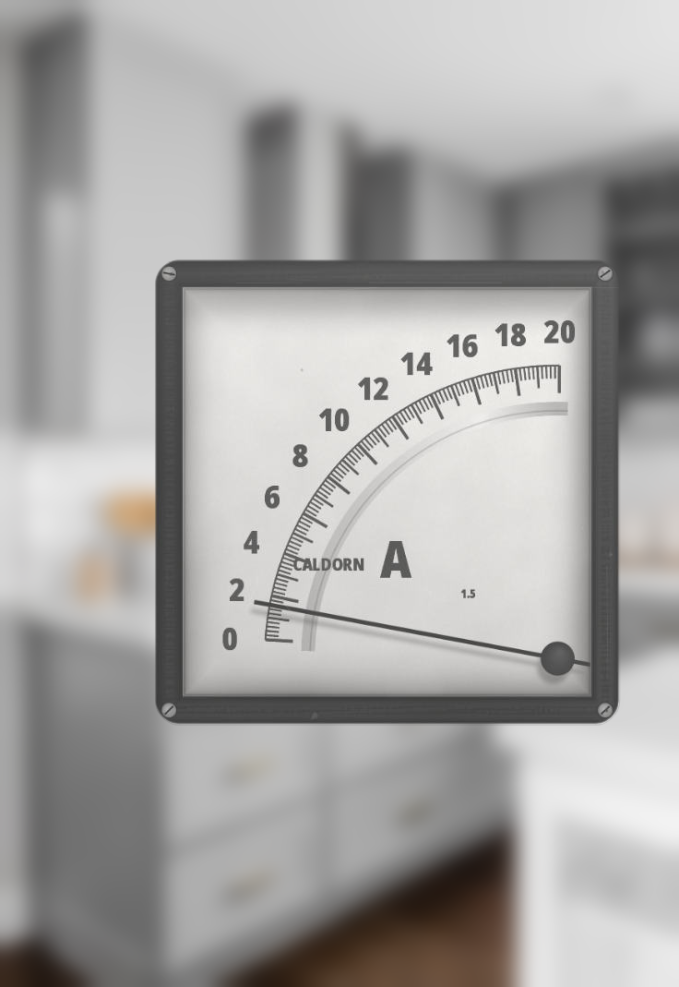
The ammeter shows 1.6 A
